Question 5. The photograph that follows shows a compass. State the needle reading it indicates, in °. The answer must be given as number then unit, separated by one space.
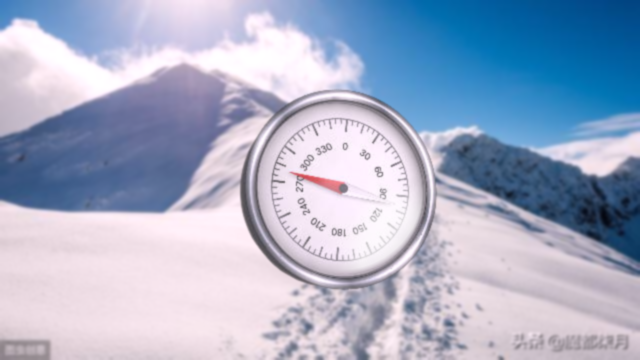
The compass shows 280 °
